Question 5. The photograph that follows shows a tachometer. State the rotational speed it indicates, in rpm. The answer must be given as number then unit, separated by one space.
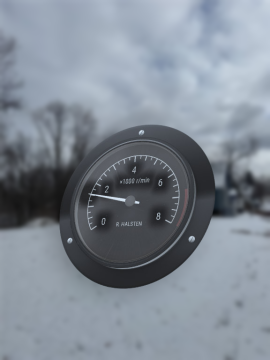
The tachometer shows 1500 rpm
